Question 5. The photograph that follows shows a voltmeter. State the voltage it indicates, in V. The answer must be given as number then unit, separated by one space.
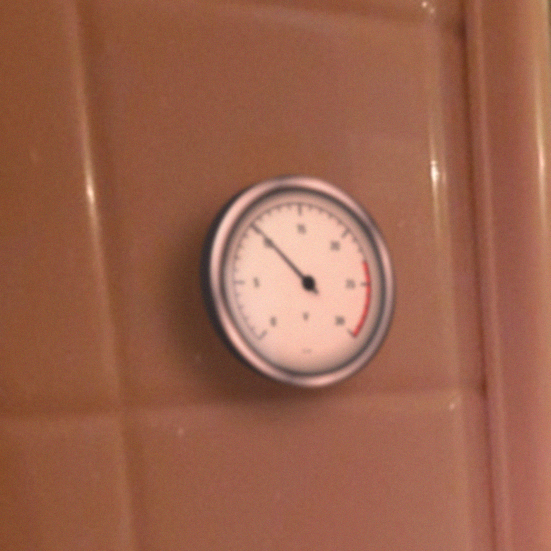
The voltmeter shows 10 V
